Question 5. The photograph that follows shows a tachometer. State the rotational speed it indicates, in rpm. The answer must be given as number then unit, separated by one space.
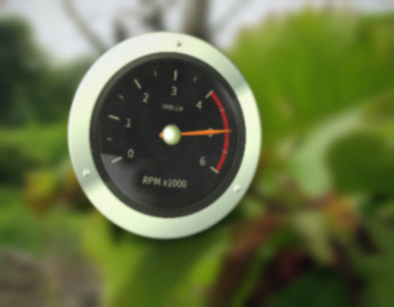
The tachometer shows 5000 rpm
